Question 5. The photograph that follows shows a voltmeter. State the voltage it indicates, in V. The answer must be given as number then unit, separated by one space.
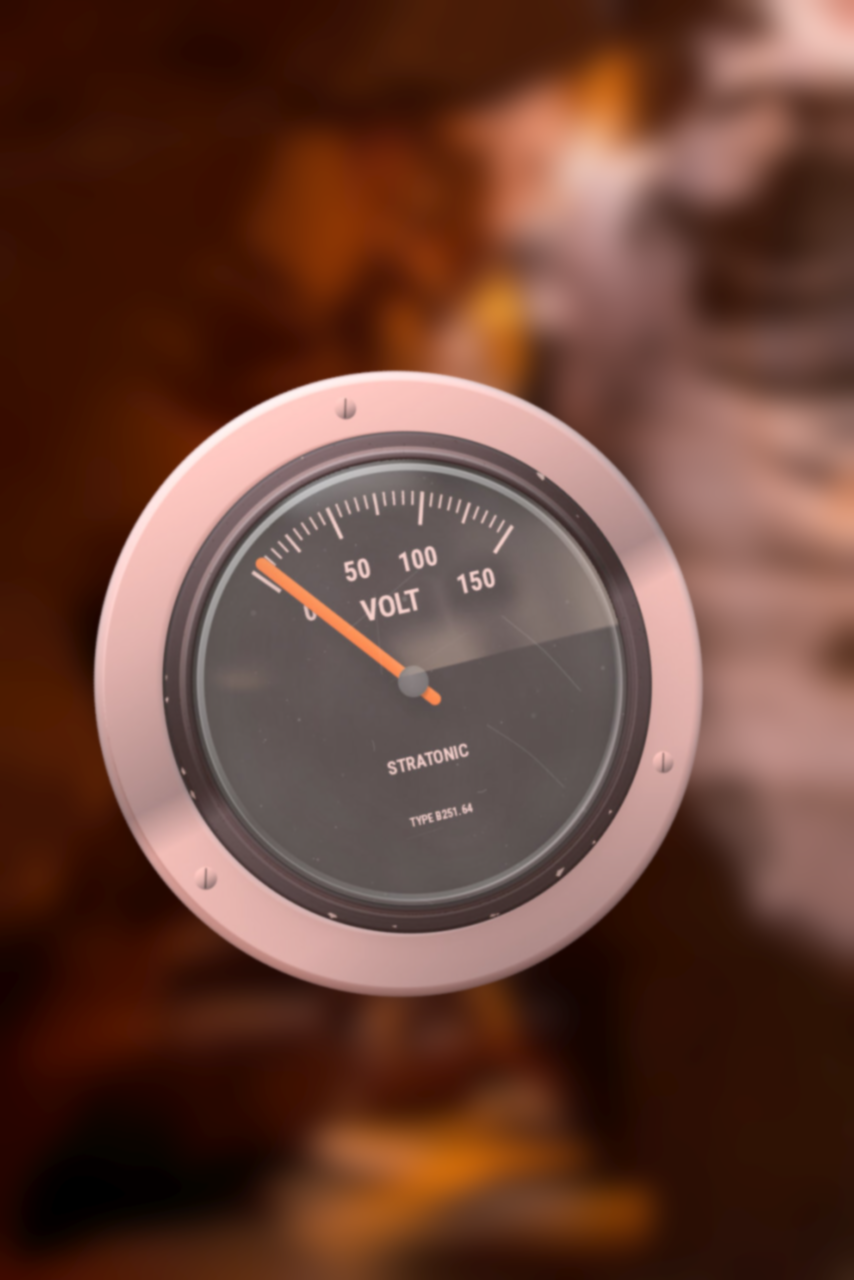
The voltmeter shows 5 V
